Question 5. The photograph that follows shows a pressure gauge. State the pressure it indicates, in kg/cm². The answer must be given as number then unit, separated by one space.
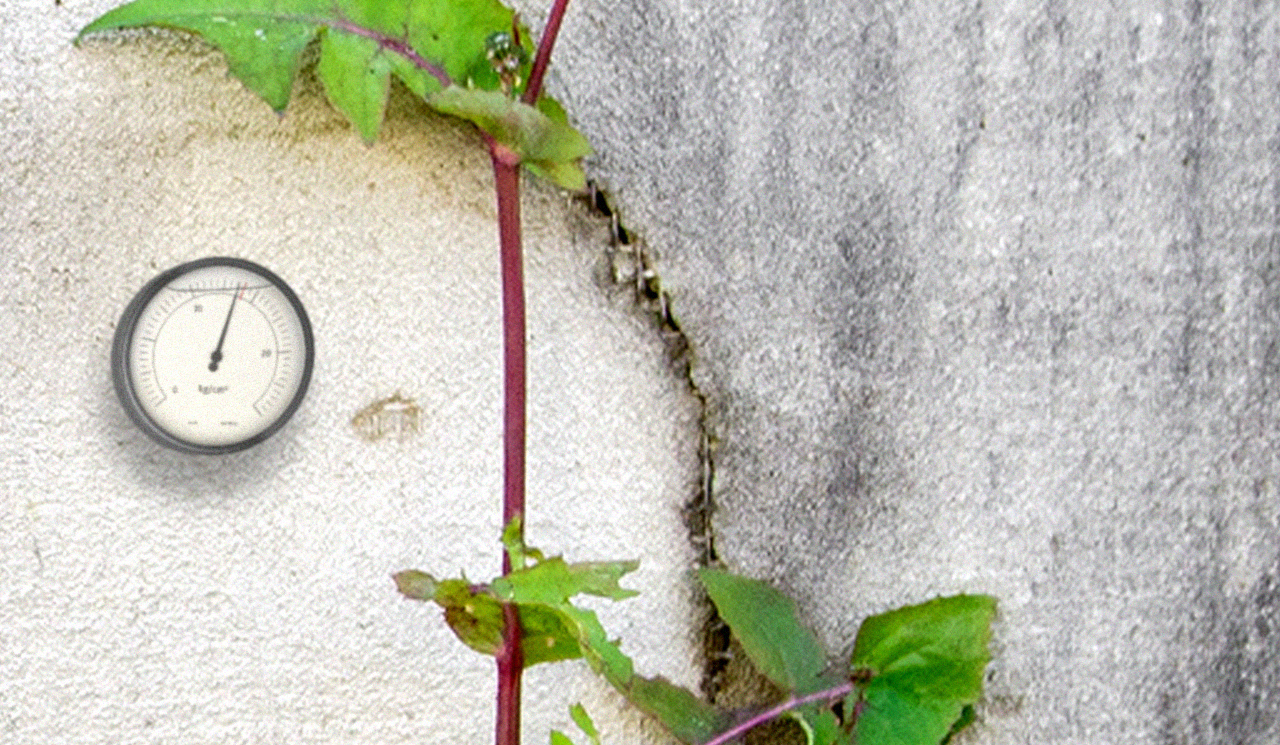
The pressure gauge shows 13.5 kg/cm²
